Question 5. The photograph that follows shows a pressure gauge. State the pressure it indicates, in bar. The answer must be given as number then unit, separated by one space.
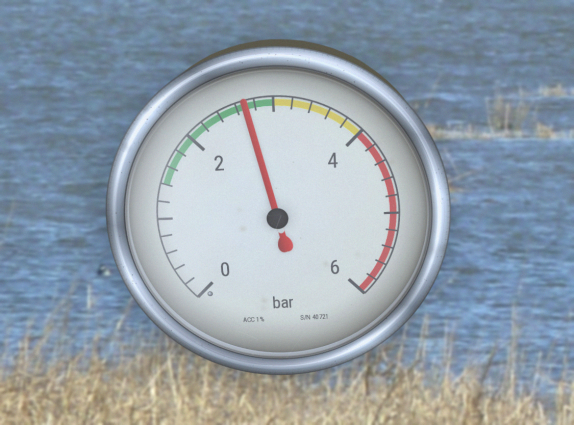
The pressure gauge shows 2.7 bar
